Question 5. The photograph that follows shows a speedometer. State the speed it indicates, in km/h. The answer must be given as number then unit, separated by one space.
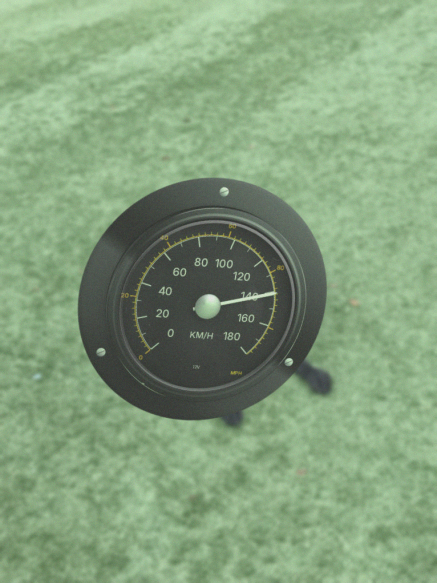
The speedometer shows 140 km/h
